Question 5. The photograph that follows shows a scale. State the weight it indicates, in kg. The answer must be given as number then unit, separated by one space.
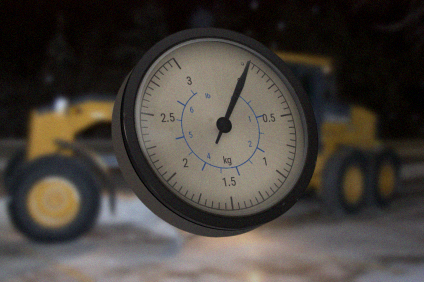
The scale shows 0 kg
